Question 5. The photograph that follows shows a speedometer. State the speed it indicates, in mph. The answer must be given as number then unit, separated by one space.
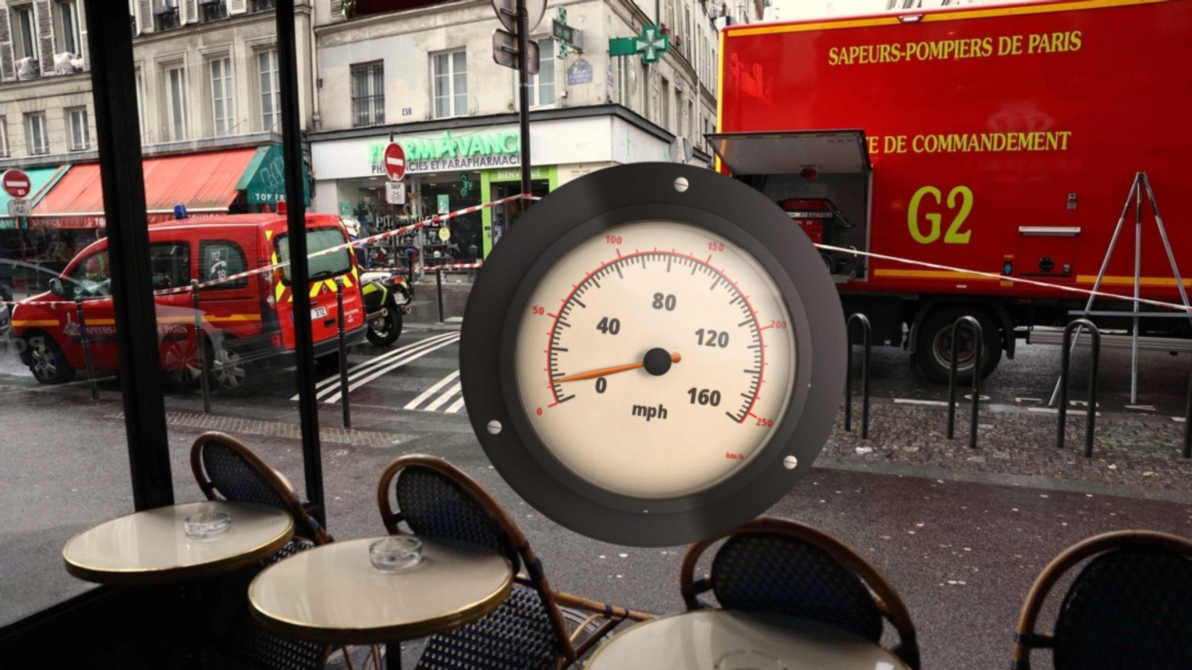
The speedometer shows 8 mph
